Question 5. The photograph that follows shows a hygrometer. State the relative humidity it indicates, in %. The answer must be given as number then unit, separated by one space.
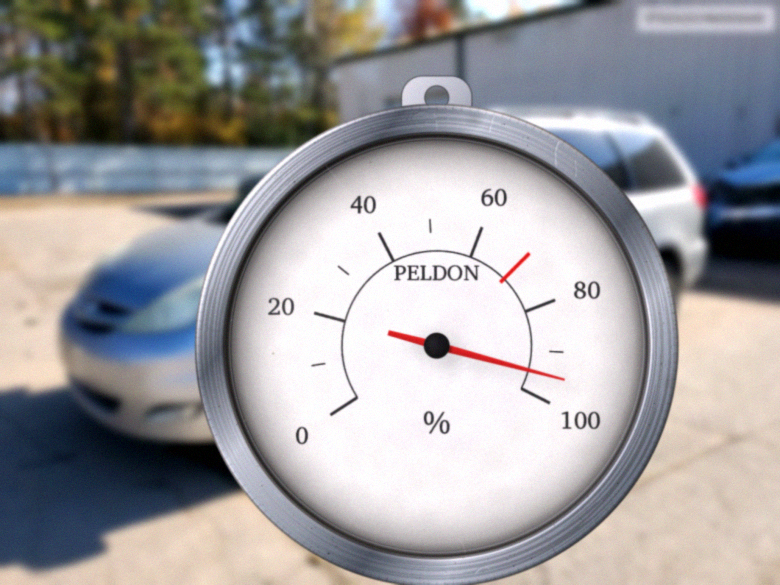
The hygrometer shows 95 %
